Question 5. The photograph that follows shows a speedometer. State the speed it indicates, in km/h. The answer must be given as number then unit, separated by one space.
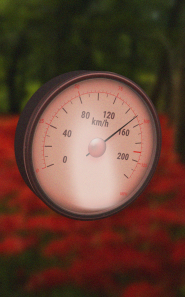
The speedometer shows 150 km/h
